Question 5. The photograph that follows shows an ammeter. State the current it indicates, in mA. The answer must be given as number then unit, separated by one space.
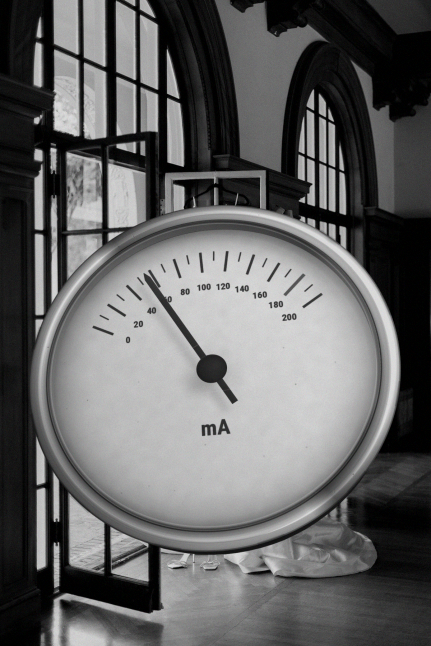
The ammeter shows 55 mA
